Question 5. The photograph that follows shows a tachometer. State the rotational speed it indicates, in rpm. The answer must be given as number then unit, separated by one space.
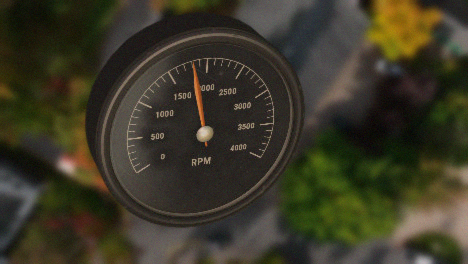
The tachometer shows 1800 rpm
